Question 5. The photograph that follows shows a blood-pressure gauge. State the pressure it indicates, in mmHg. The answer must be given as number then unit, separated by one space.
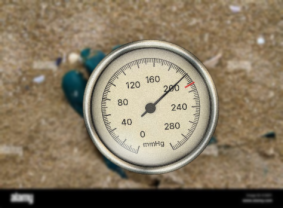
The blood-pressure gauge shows 200 mmHg
